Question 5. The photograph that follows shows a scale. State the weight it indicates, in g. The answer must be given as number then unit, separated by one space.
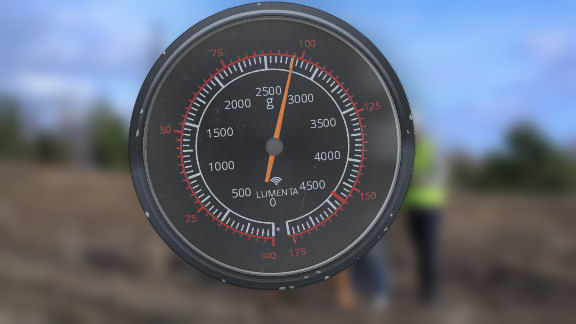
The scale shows 2750 g
